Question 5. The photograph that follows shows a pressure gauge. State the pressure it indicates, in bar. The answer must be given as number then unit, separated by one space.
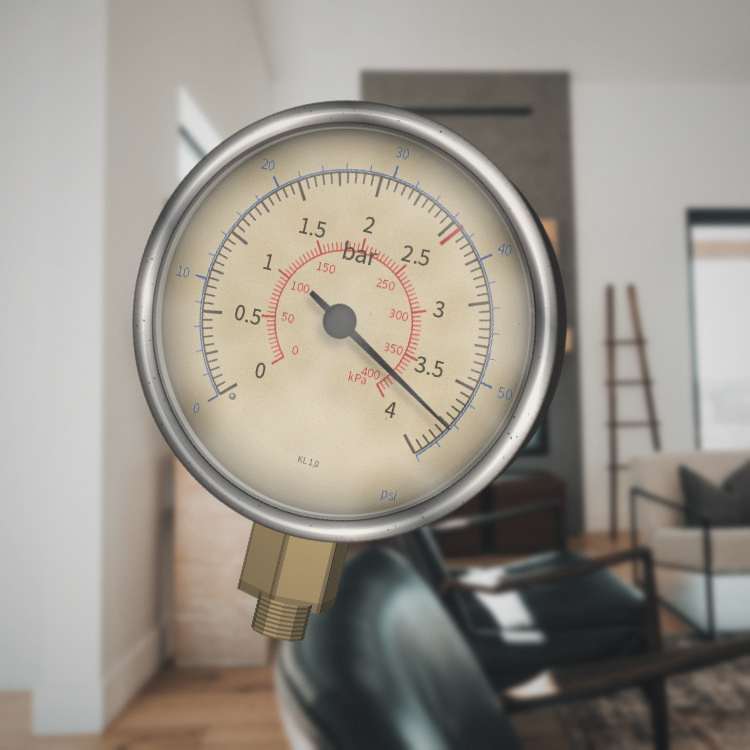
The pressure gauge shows 3.75 bar
